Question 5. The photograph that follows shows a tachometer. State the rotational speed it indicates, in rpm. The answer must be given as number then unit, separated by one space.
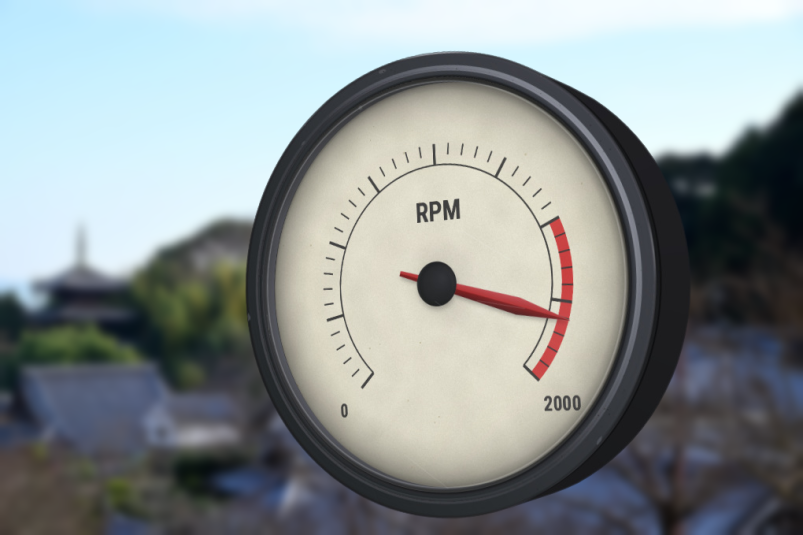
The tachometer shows 1800 rpm
